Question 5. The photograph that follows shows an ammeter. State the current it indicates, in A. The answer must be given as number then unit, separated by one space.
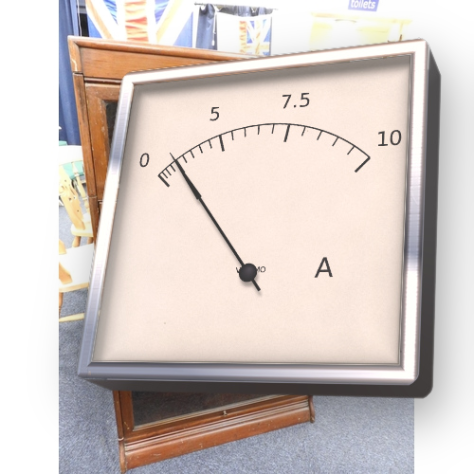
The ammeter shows 2.5 A
